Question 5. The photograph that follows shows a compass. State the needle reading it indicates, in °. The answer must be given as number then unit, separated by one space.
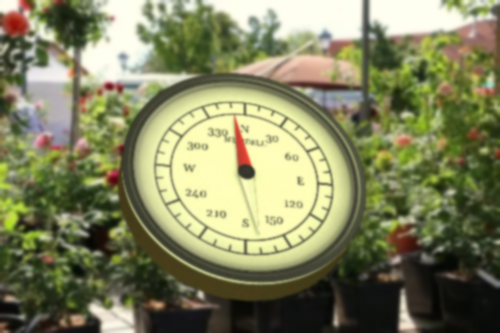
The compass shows 350 °
